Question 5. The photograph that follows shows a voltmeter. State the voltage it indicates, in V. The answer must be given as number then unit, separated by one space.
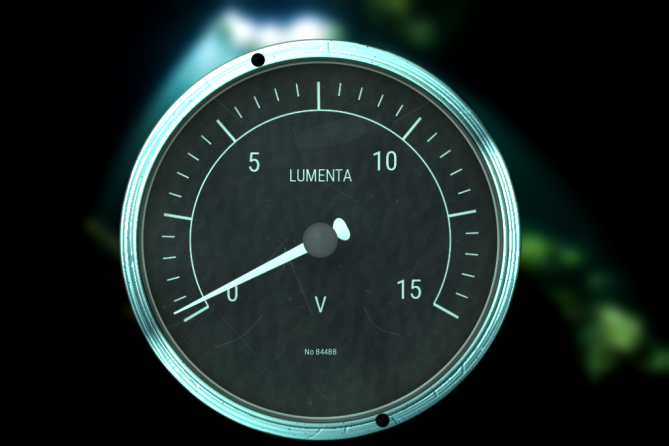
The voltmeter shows 0.25 V
